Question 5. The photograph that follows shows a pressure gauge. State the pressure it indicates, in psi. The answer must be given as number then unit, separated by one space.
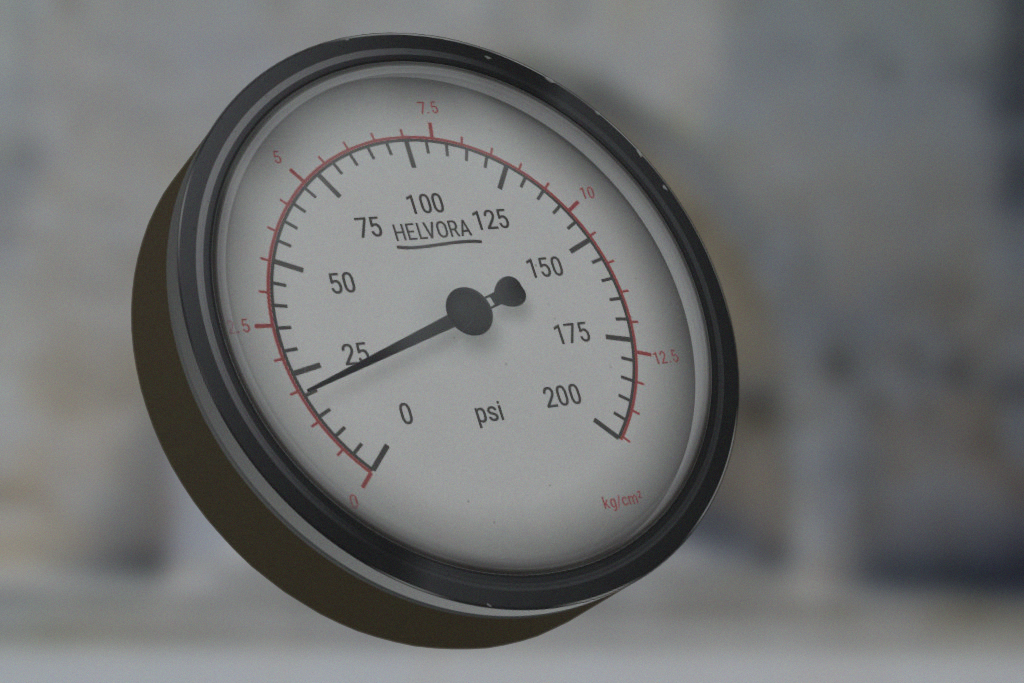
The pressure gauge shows 20 psi
